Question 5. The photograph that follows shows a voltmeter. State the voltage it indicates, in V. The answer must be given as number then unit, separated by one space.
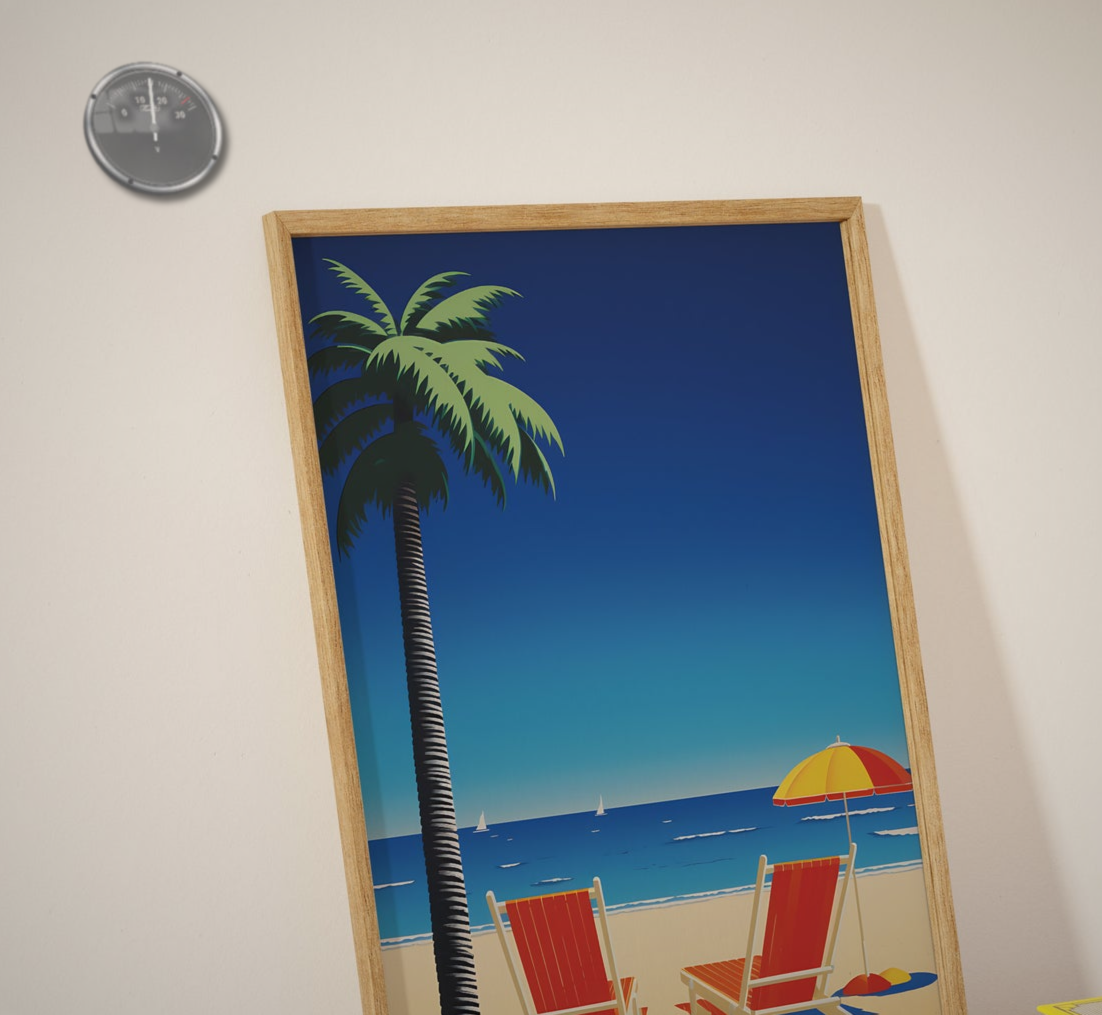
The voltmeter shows 15 V
